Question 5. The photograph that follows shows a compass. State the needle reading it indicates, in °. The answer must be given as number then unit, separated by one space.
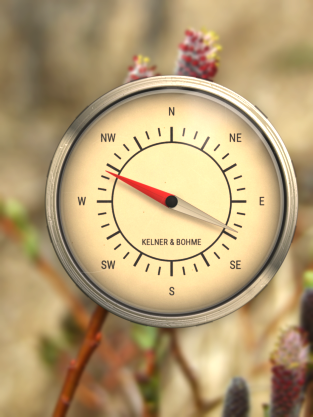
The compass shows 295 °
